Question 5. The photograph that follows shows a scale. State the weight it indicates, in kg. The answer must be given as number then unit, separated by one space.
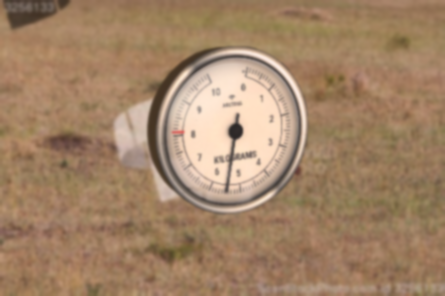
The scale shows 5.5 kg
